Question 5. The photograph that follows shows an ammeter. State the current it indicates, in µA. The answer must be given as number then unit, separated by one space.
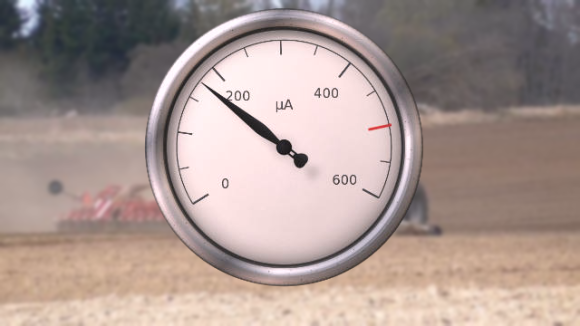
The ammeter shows 175 µA
